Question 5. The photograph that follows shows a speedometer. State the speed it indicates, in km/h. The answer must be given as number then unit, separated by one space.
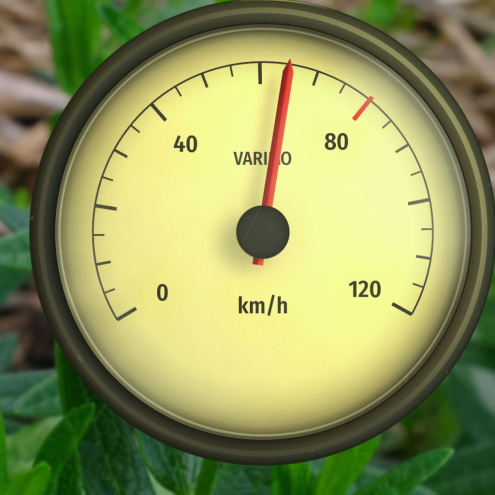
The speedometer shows 65 km/h
